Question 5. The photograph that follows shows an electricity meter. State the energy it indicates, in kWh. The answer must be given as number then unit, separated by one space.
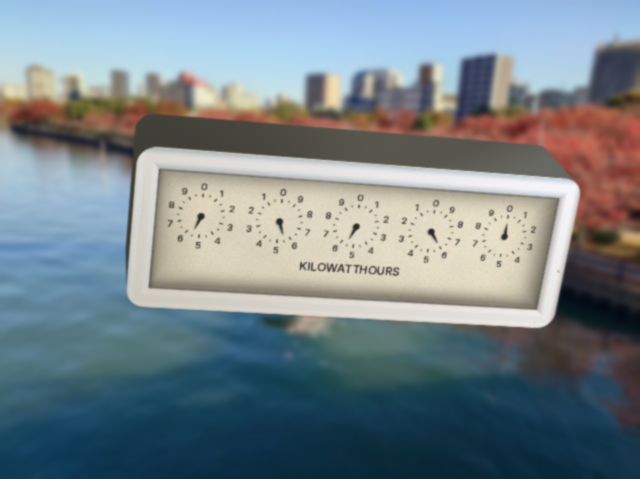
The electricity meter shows 55560 kWh
